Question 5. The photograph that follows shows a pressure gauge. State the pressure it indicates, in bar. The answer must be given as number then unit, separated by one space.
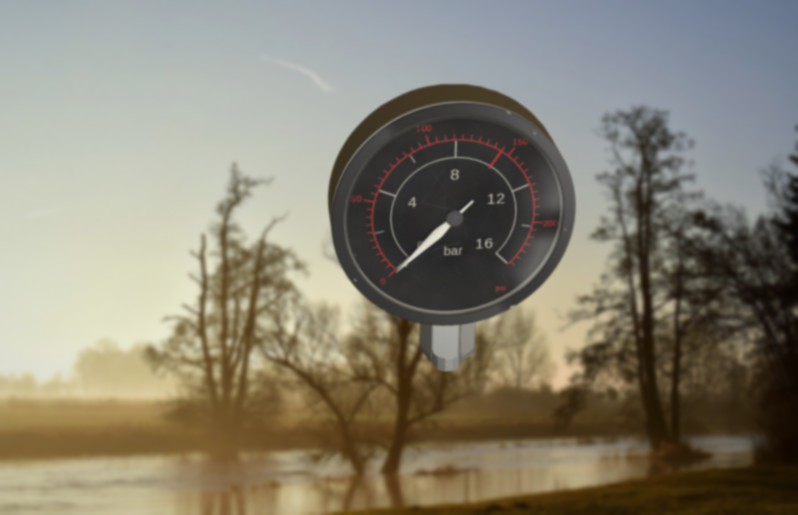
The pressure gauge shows 0 bar
